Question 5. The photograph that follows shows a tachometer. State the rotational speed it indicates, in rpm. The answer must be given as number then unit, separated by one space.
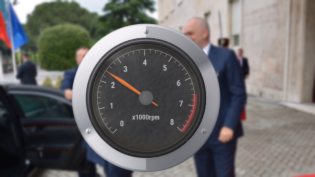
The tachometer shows 2400 rpm
